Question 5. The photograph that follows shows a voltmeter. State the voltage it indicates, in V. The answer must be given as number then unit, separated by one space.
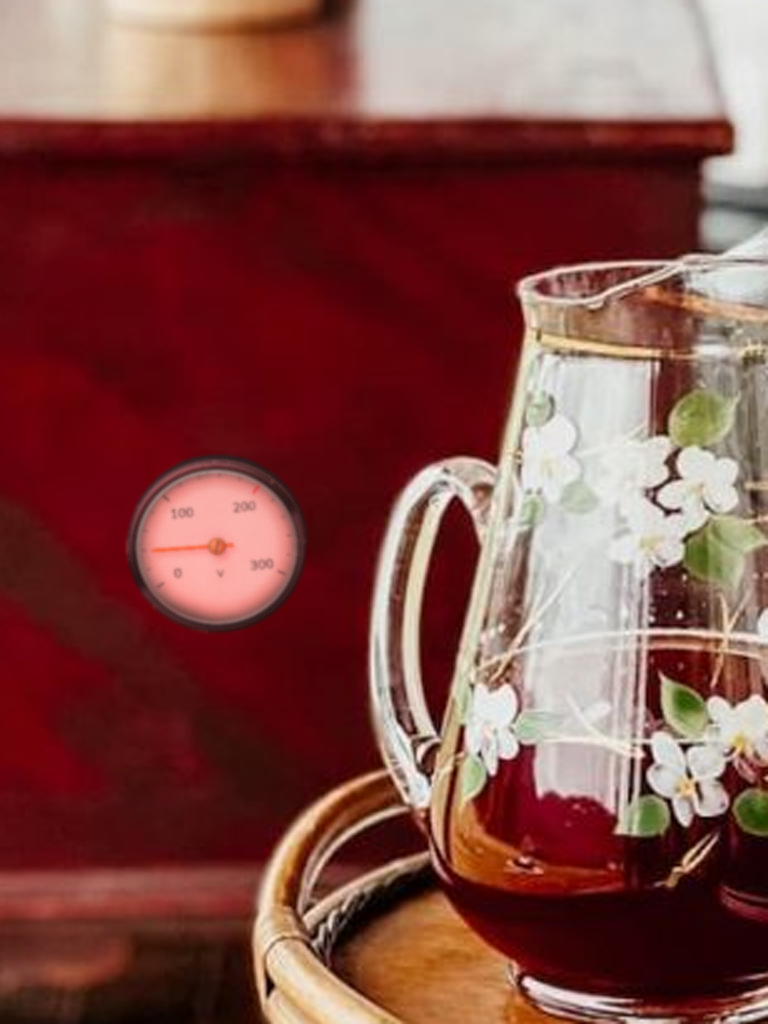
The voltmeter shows 40 V
